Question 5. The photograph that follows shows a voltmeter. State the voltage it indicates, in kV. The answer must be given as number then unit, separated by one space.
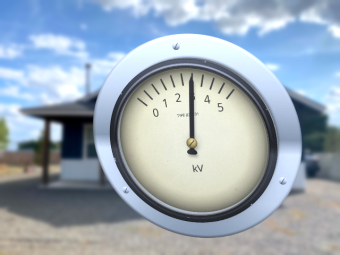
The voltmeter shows 3 kV
